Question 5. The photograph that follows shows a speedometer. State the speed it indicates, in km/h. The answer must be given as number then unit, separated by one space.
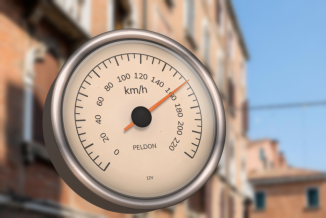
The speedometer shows 160 km/h
